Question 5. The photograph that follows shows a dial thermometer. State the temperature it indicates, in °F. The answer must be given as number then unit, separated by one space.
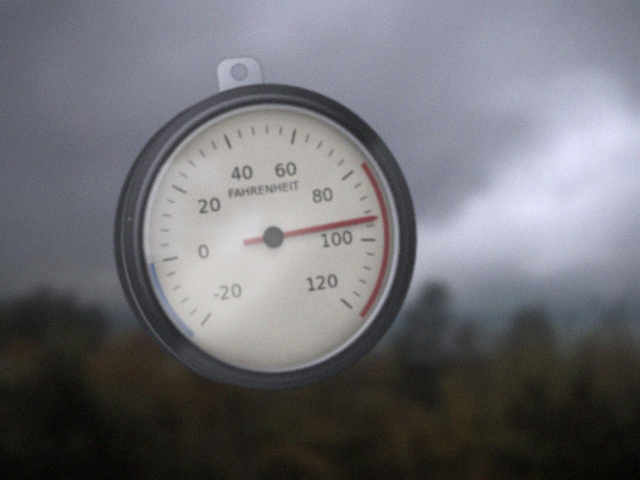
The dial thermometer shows 94 °F
